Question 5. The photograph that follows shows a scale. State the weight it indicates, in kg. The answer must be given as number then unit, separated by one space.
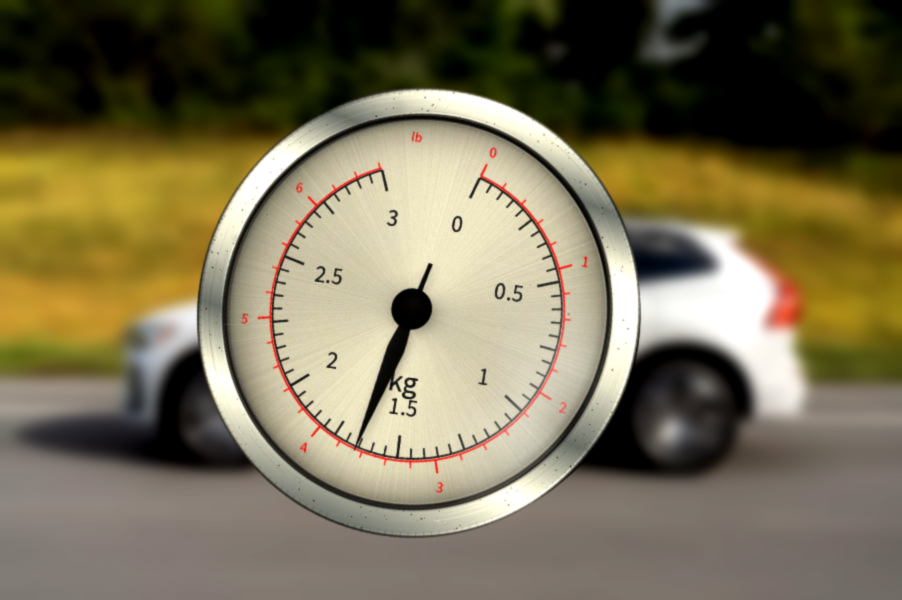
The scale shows 1.65 kg
